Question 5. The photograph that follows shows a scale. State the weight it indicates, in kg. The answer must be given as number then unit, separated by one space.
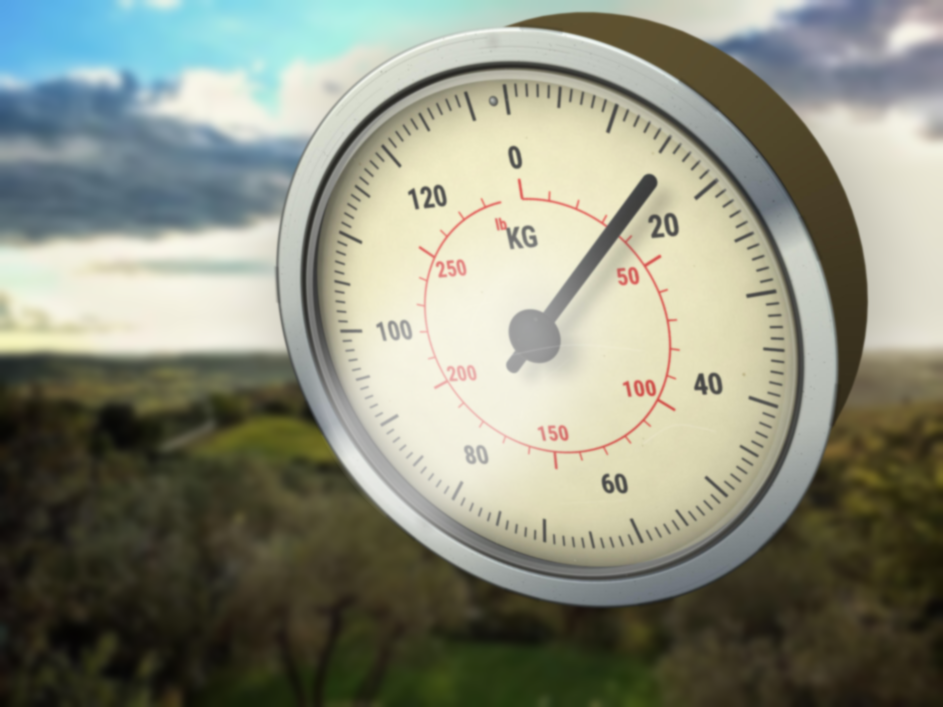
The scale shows 16 kg
